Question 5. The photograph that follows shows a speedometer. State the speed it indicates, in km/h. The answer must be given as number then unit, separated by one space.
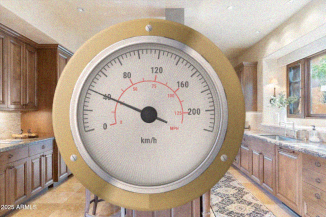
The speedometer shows 40 km/h
